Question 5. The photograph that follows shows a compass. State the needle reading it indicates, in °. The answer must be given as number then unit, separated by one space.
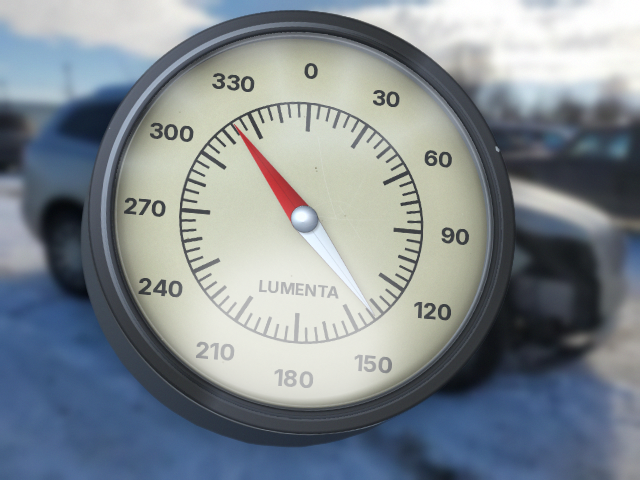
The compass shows 320 °
